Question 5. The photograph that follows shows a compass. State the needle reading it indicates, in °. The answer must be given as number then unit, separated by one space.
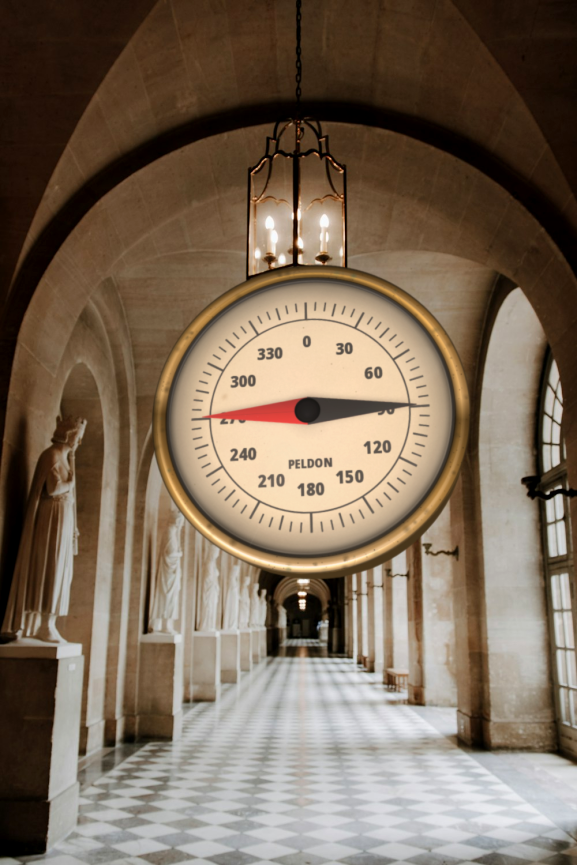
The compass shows 270 °
